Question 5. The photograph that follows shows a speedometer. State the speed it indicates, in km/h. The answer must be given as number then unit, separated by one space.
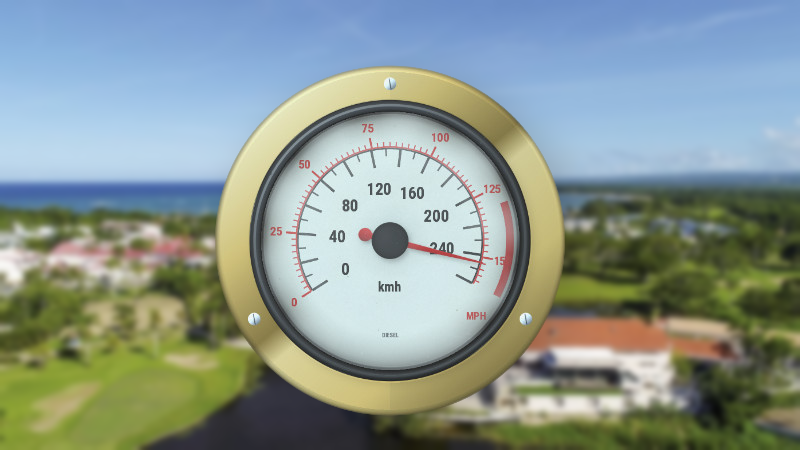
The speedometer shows 245 km/h
